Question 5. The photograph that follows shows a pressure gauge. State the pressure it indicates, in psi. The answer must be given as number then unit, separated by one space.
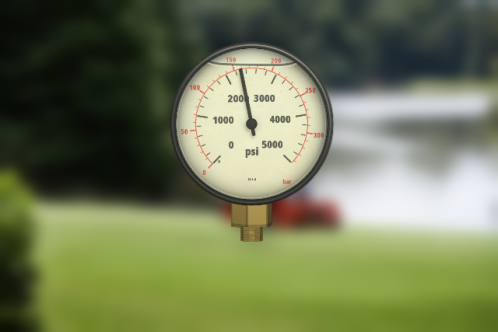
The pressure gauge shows 2300 psi
